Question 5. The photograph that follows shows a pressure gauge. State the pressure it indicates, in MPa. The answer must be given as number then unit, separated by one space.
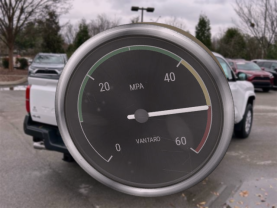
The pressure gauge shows 50 MPa
